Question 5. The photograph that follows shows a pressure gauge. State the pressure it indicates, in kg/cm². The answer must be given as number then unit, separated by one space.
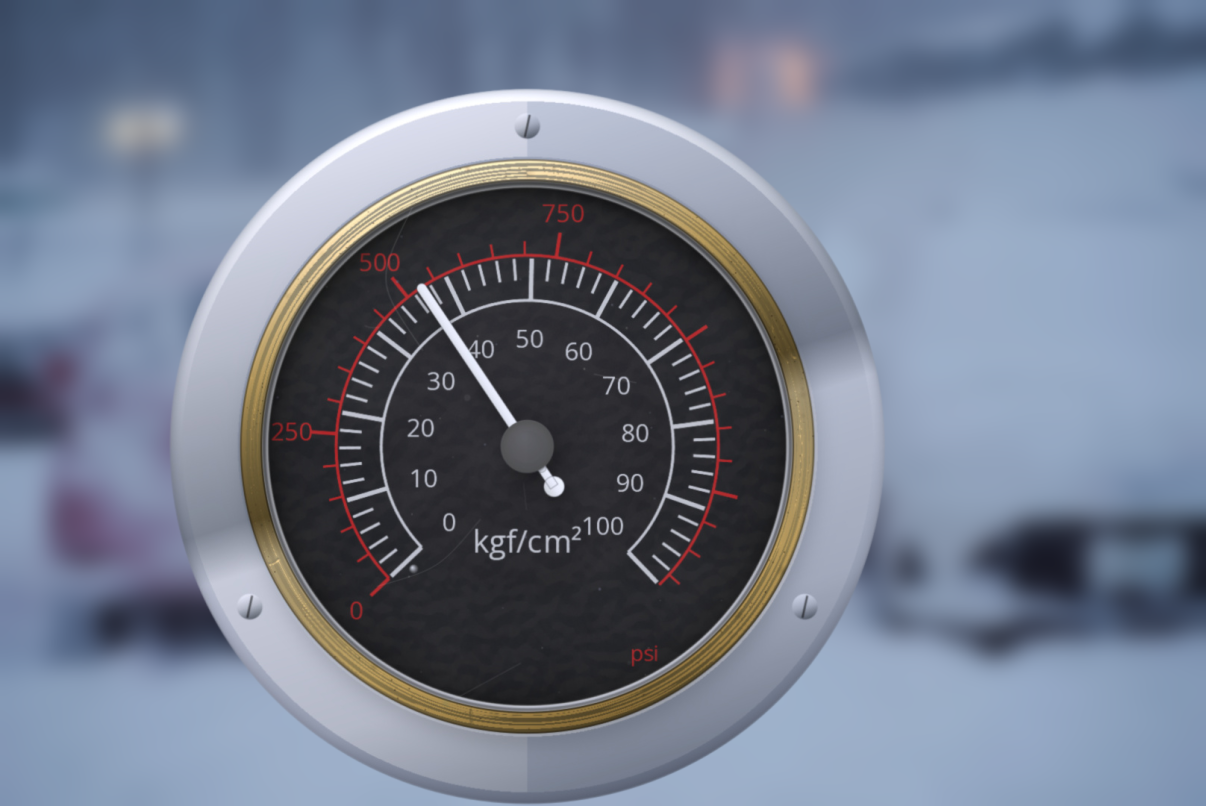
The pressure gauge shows 37 kg/cm²
